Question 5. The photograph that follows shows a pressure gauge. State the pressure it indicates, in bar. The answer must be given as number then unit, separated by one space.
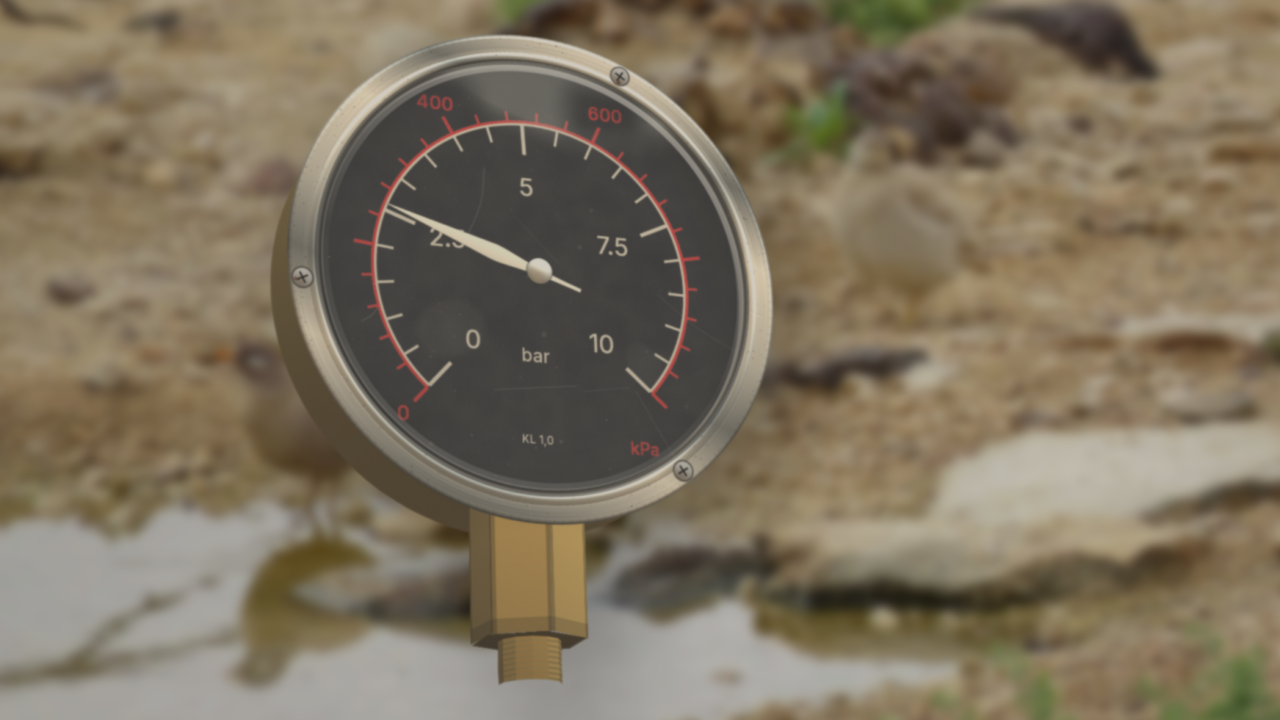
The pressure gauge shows 2.5 bar
